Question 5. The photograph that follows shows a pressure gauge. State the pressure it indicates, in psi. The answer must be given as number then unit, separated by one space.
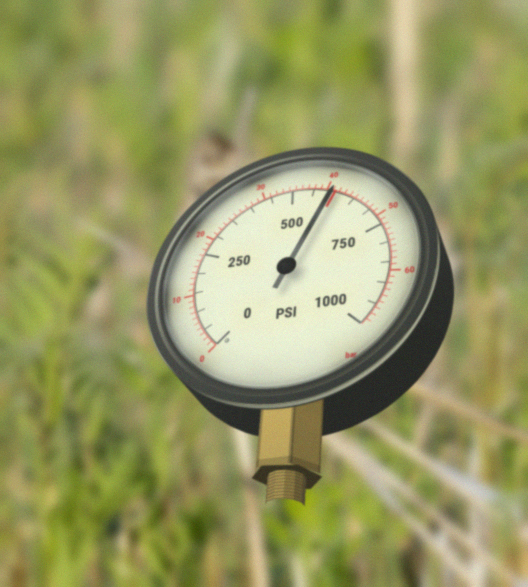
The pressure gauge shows 600 psi
